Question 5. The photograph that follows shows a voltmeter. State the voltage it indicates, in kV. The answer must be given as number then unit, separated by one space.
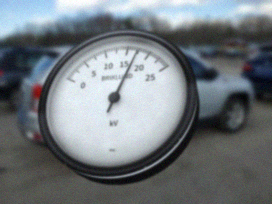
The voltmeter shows 17.5 kV
